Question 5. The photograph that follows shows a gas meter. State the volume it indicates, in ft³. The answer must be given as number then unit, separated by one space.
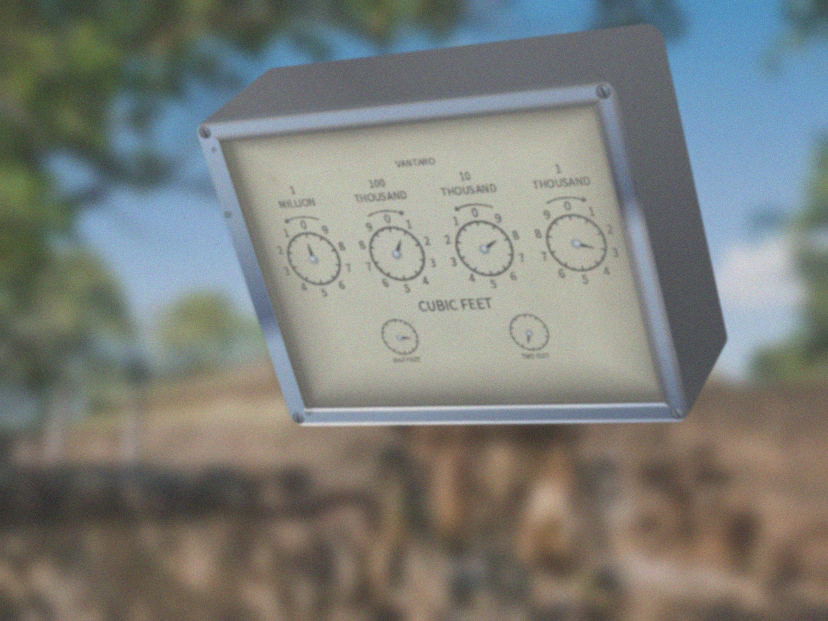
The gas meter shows 8300 ft³
